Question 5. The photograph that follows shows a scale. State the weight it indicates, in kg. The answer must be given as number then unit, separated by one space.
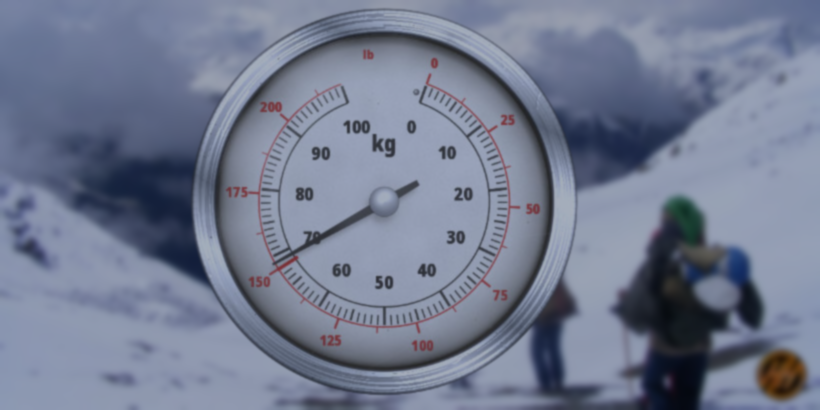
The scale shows 69 kg
